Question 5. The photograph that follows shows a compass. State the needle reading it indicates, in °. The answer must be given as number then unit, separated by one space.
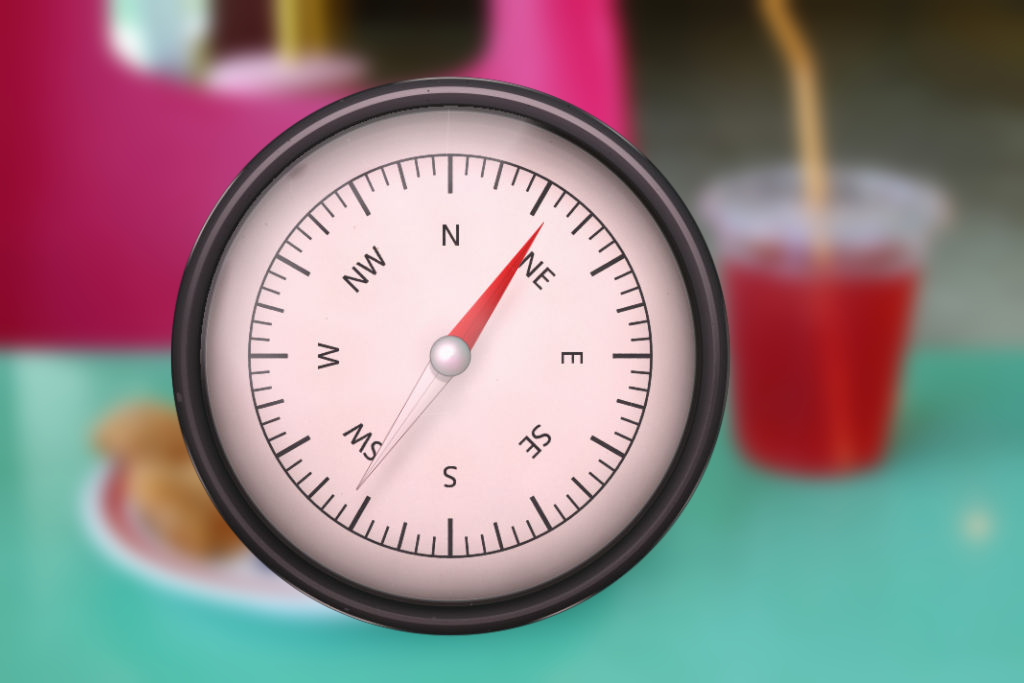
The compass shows 35 °
